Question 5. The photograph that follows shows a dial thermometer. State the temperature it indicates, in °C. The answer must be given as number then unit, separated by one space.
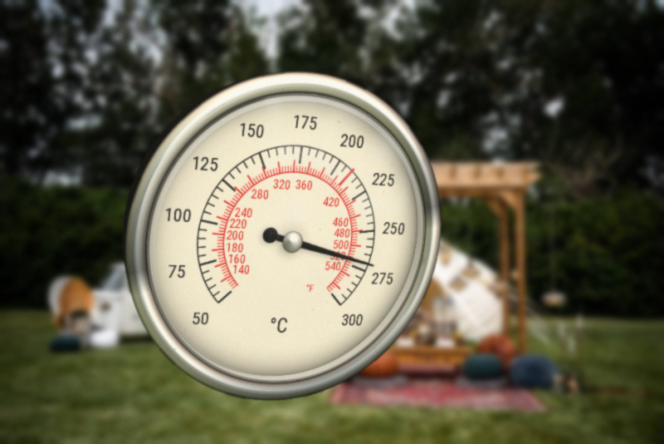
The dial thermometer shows 270 °C
